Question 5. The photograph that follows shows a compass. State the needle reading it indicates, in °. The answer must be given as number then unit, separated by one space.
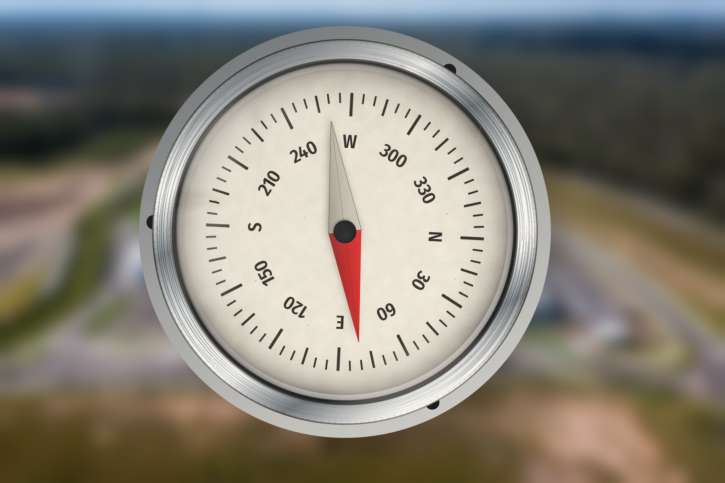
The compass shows 80 °
